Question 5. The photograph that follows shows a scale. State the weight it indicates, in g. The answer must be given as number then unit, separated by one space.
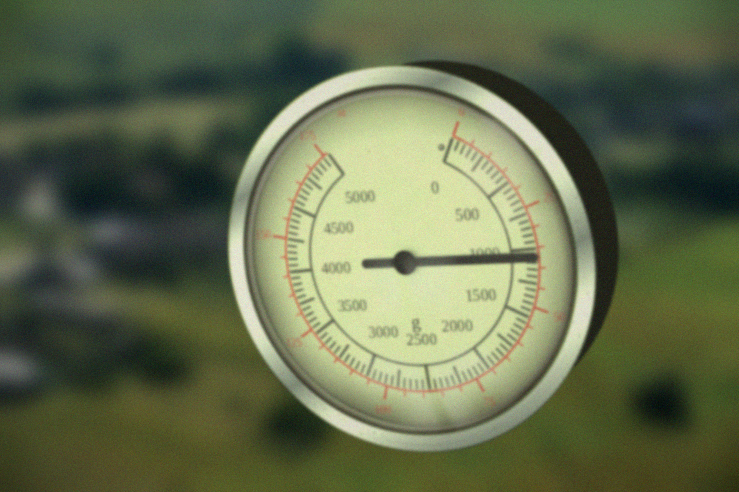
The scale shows 1050 g
